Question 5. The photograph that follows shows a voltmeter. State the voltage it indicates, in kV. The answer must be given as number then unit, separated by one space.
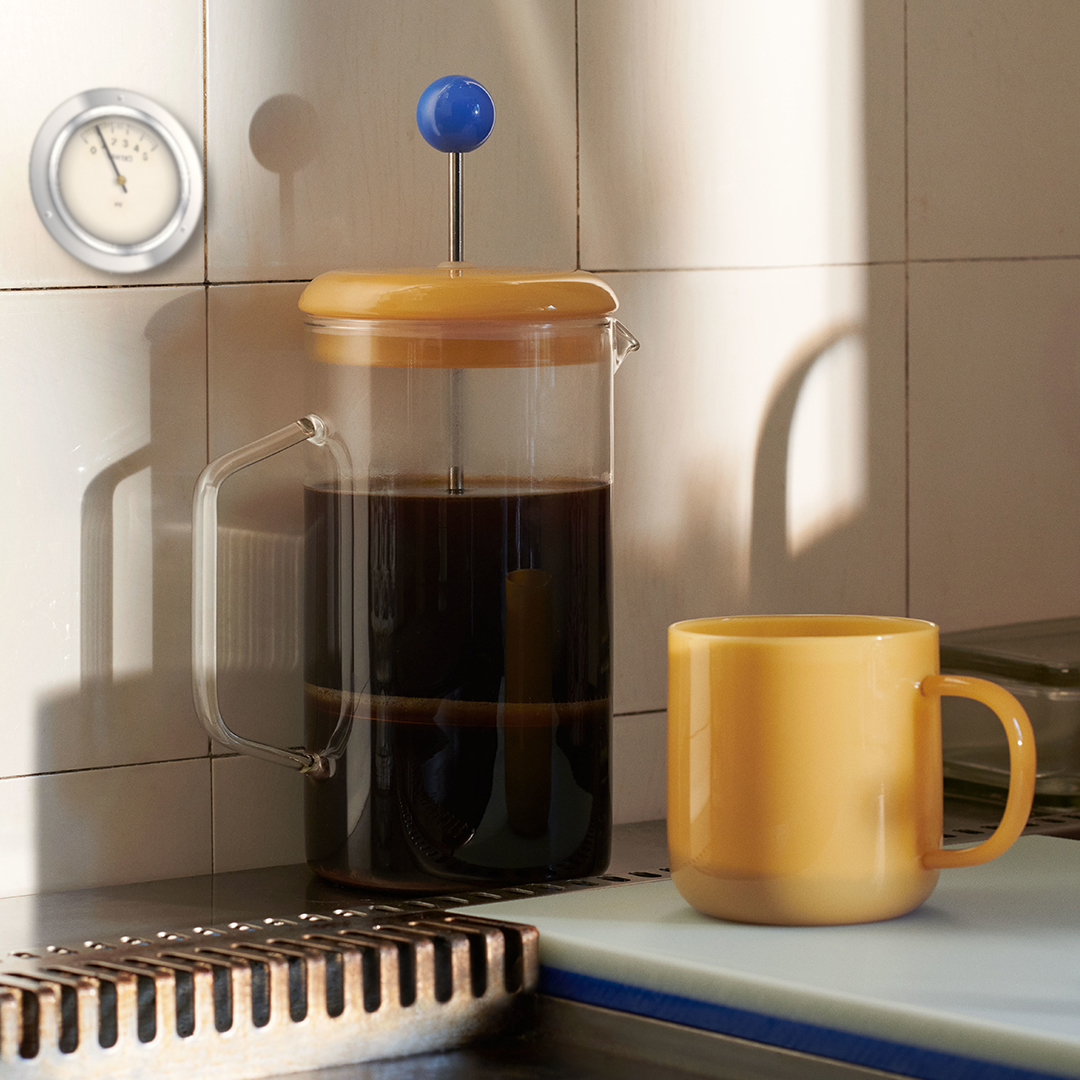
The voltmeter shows 1 kV
